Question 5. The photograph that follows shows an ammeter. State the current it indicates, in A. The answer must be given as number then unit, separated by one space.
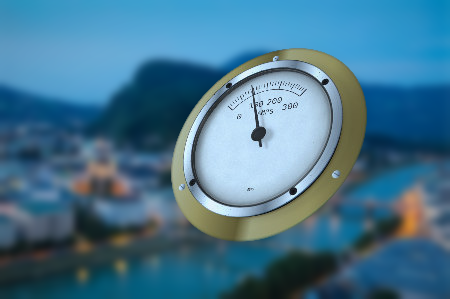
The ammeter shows 100 A
